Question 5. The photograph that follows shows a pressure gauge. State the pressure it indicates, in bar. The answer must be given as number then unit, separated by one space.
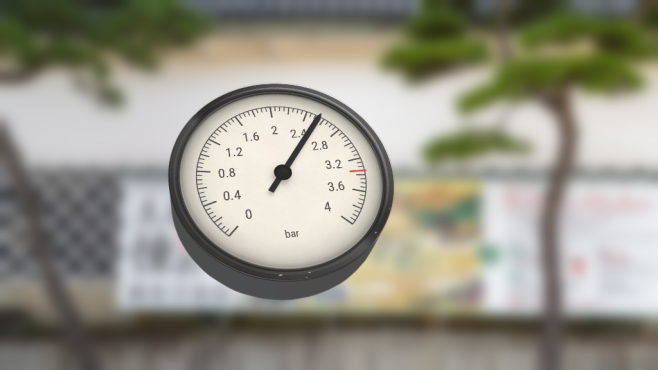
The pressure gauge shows 2.55 bar
